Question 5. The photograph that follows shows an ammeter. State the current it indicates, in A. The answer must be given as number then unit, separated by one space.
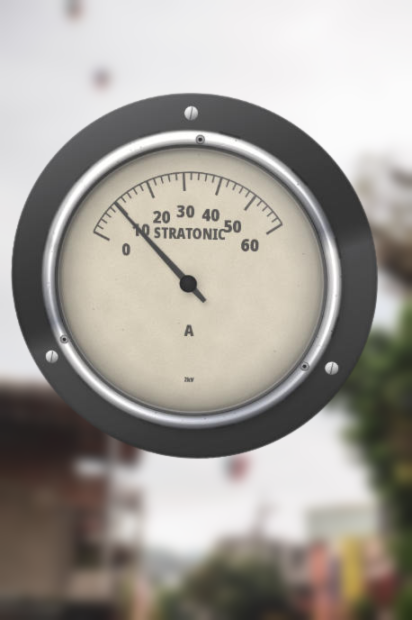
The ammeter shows 10 A
